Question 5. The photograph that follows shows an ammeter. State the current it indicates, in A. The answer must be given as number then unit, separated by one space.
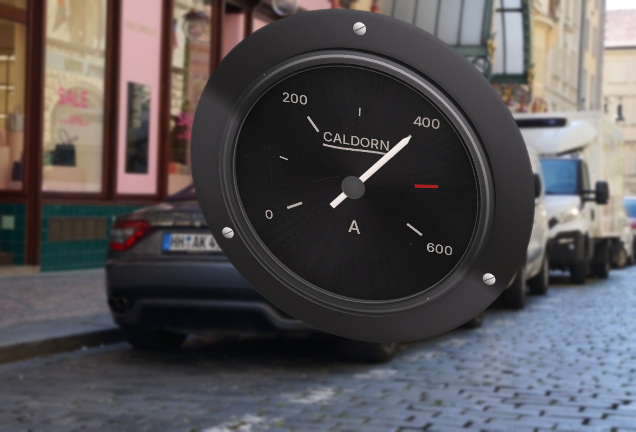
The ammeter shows 400 A
